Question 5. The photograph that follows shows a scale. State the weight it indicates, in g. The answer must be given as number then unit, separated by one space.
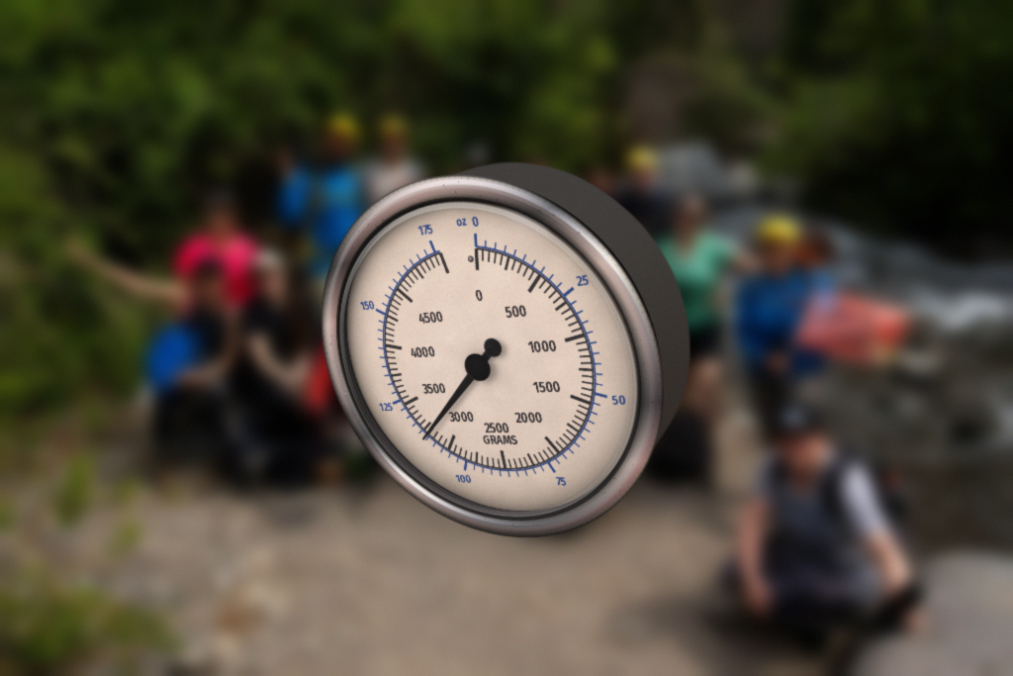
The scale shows 3200 g
